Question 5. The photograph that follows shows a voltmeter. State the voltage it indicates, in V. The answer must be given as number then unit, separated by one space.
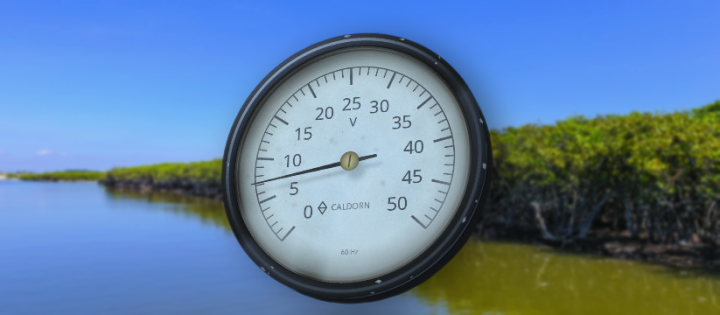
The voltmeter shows 7 V
